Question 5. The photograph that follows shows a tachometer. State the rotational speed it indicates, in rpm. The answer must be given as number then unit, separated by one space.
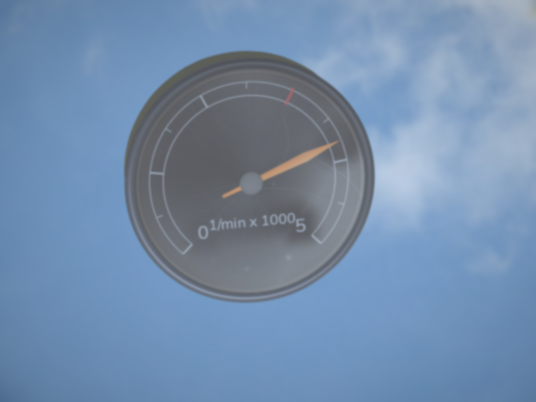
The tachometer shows 3750 rpm
